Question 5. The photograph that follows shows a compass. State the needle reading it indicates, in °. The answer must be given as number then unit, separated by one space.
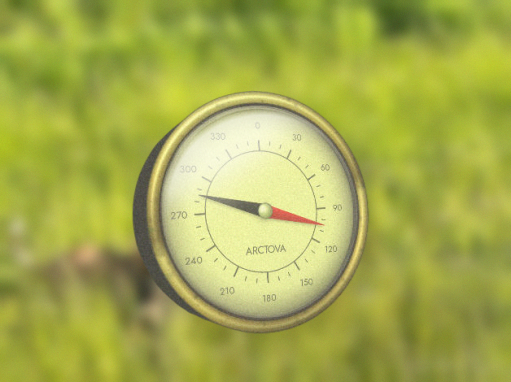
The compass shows 105 °
